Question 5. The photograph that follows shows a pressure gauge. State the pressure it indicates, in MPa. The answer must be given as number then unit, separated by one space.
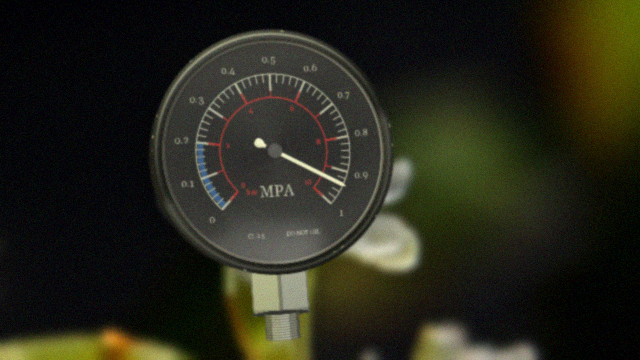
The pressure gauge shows 0.94 MPa
